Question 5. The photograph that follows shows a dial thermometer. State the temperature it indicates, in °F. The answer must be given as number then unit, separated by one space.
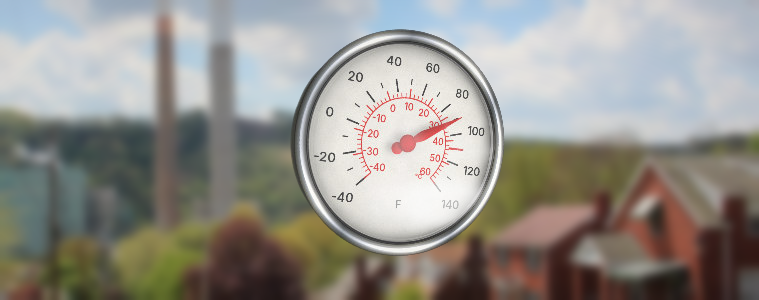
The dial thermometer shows 90 °F
